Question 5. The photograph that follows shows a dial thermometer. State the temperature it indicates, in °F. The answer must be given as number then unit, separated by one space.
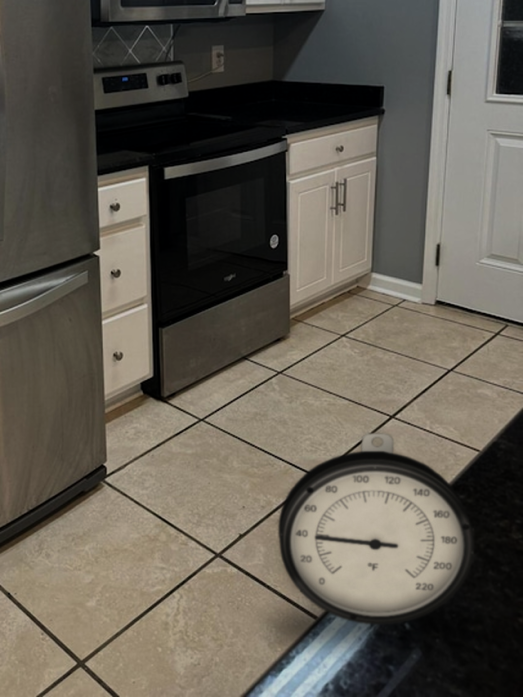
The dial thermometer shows 40 °F
